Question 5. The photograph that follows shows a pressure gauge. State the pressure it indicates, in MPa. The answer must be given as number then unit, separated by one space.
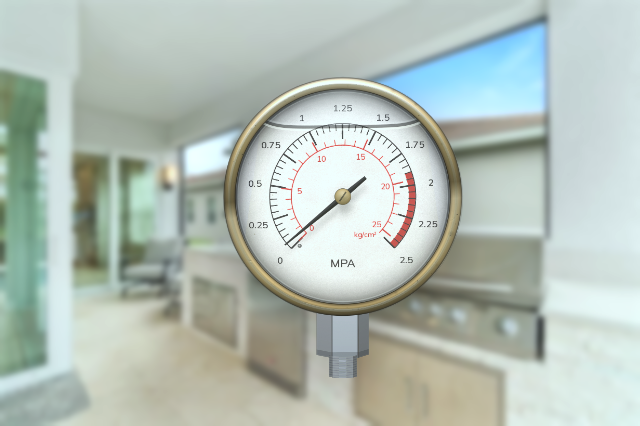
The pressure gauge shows 0.05 MPa
